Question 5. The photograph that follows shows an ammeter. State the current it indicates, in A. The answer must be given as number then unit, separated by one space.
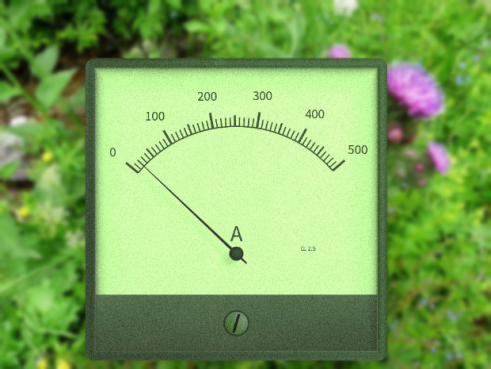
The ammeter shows 20 A
